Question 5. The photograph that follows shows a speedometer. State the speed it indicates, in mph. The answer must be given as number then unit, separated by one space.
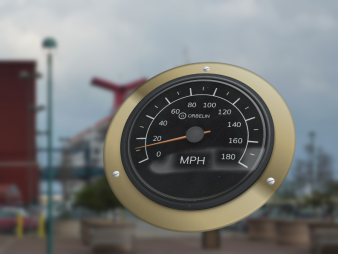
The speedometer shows 10 mph
